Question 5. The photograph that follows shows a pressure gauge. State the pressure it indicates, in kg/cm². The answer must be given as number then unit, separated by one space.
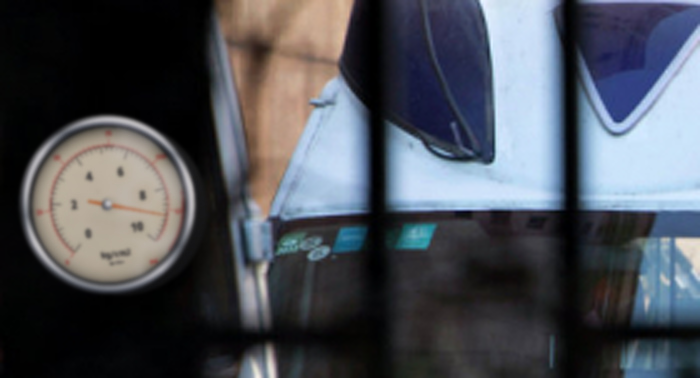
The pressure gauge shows 9 kg/cm²
